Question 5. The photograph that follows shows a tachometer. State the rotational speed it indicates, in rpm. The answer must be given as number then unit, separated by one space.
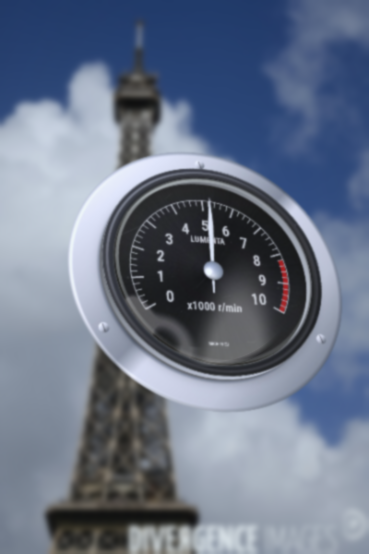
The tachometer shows 5200 rpm
